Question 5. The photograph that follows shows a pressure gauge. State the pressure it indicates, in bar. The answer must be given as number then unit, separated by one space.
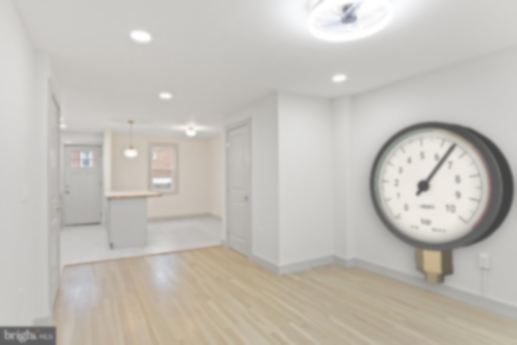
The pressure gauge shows 6.5 bar
